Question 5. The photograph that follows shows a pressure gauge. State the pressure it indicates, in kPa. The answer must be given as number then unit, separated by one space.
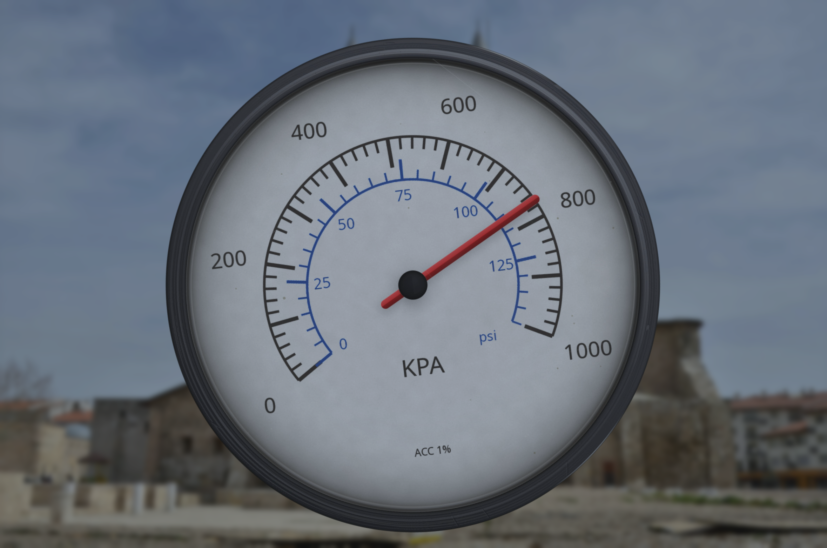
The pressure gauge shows 770 kPa
